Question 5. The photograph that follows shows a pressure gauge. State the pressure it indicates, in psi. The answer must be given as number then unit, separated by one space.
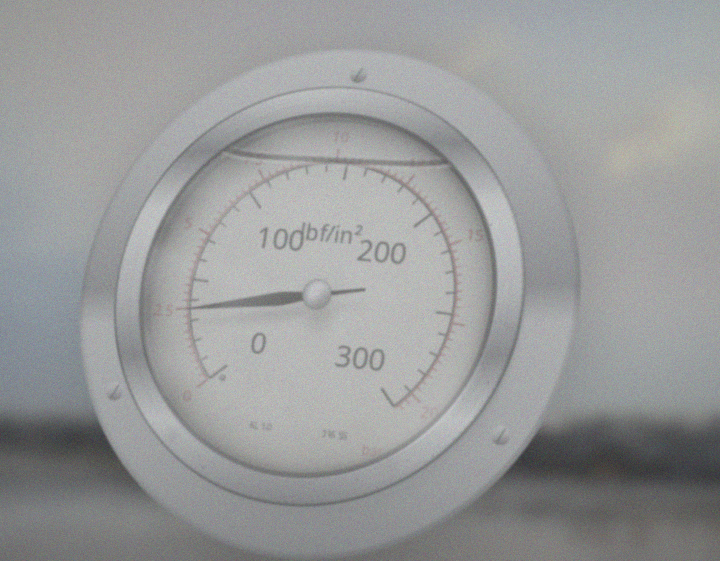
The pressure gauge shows 35 psi
